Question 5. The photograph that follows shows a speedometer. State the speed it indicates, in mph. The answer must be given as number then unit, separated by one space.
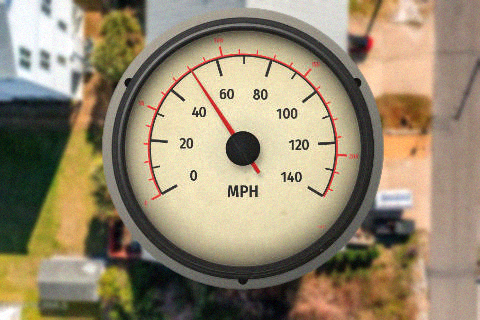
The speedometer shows 50 mph
